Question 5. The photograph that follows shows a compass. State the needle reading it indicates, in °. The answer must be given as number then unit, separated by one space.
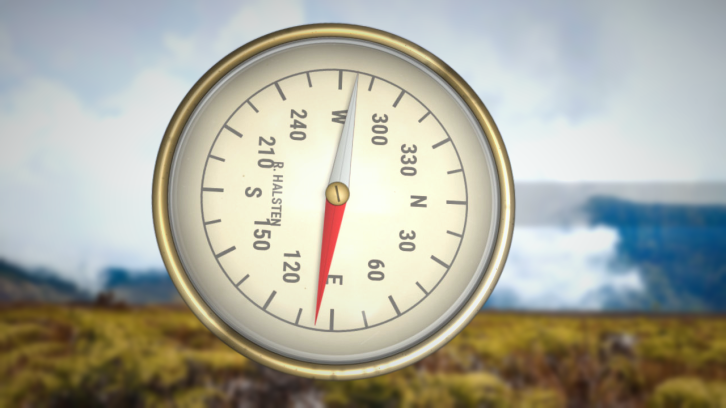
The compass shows 97.5 °
